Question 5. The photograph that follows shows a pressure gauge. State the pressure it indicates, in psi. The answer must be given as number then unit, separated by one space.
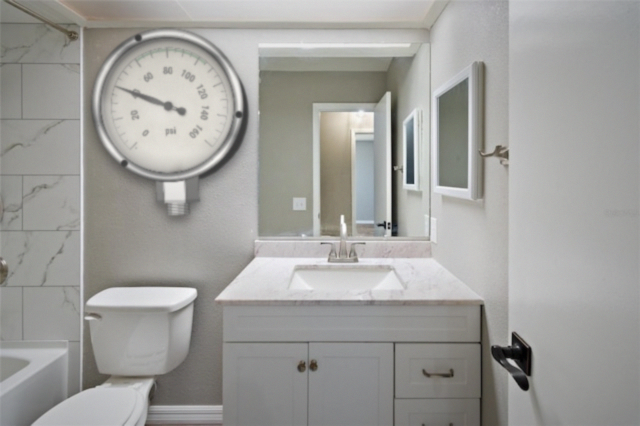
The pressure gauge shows 40 psi
